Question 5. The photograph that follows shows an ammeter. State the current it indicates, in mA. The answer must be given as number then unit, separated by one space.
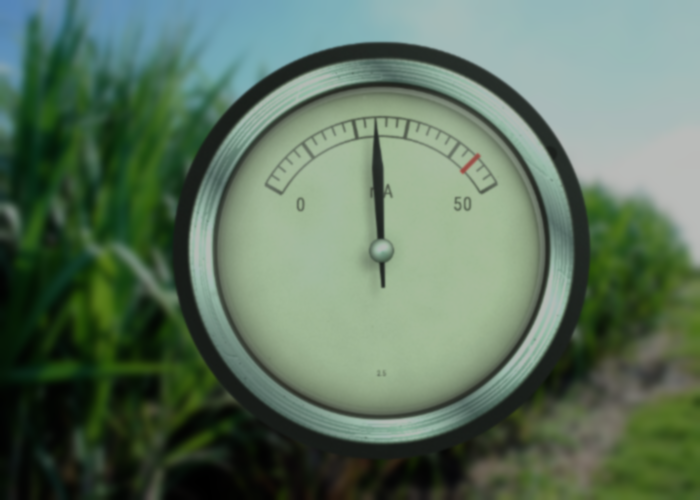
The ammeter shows 24 mA
